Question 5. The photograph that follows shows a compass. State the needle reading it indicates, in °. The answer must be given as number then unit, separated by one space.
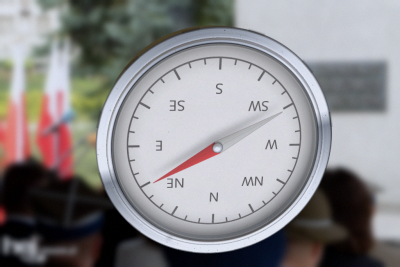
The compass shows 60 °
